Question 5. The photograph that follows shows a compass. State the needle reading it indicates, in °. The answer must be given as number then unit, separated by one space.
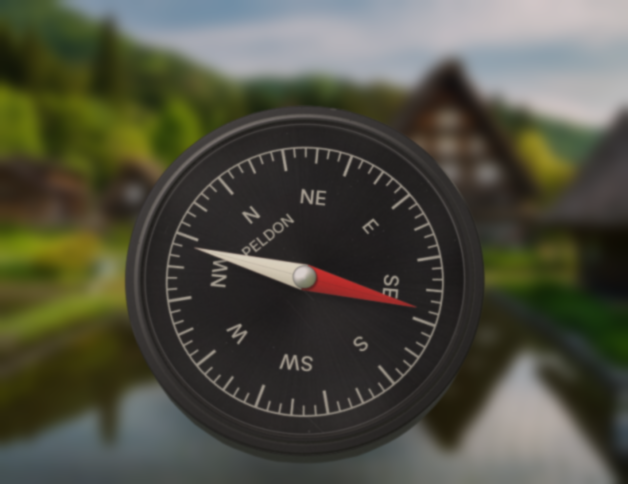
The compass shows 145 °
